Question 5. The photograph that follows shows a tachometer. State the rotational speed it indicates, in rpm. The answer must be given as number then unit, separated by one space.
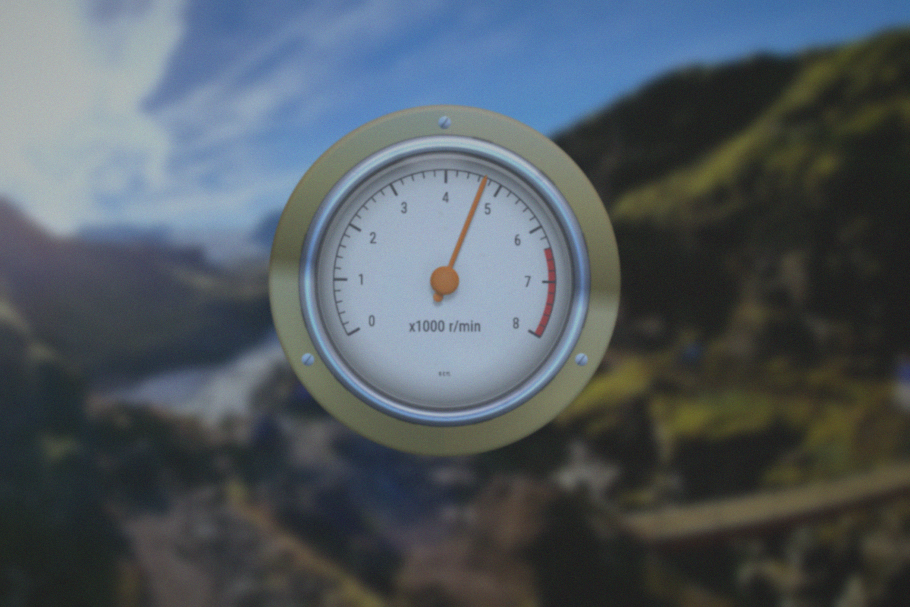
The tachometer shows 4700 rpm
